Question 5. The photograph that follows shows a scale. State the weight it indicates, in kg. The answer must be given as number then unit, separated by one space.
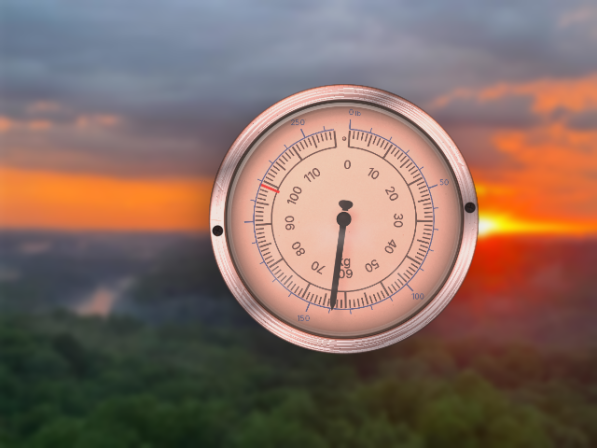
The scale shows 63 kg
